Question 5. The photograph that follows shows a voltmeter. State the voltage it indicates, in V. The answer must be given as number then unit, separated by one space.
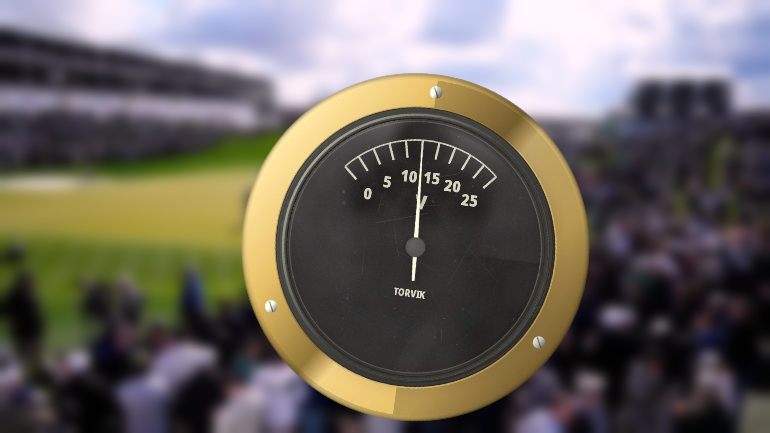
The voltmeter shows 12.5 V
